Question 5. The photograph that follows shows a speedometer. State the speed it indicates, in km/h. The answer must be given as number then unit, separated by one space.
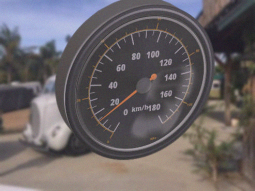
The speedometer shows 15 km/h
